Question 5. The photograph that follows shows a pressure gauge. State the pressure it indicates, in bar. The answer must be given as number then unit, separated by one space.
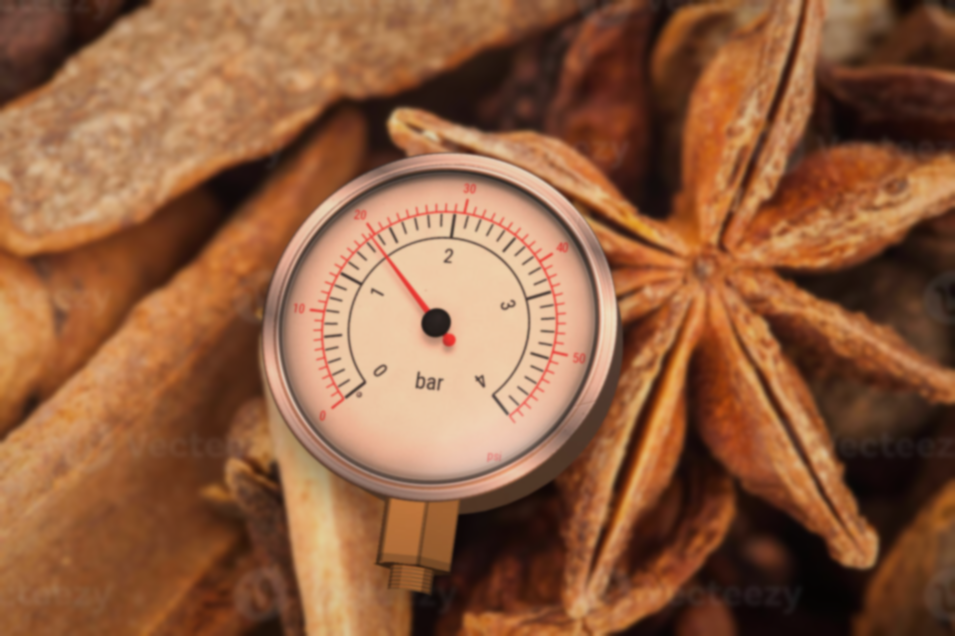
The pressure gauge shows 1.35 bar
